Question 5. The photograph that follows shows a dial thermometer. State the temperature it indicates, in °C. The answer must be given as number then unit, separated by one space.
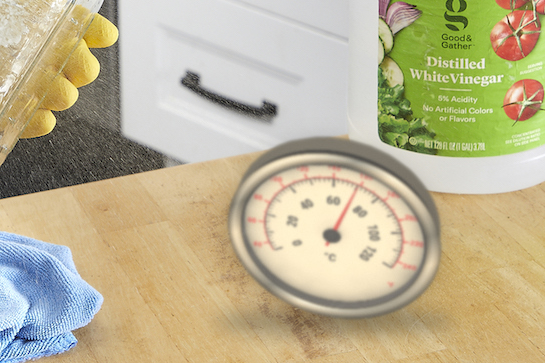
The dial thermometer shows 70 °C
